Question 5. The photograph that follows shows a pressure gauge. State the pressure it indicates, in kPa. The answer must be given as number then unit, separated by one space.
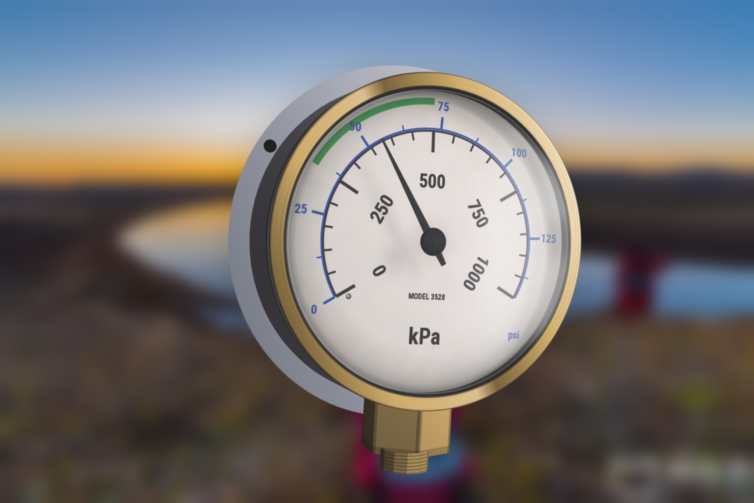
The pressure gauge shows 375 kPa
